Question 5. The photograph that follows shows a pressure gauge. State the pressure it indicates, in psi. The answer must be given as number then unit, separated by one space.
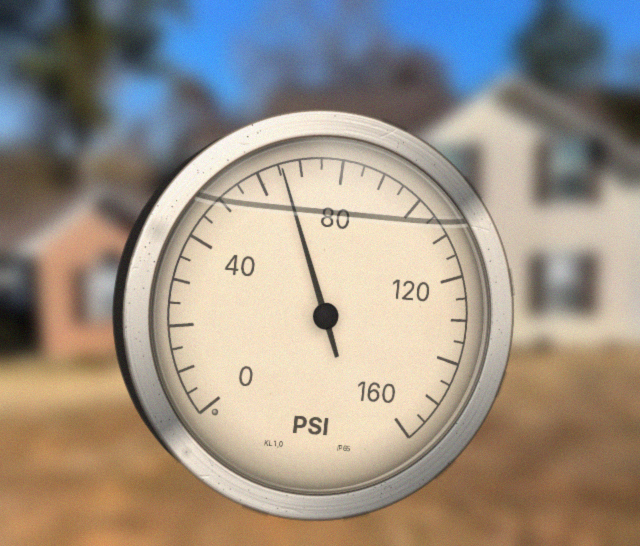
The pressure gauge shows 65 psi
